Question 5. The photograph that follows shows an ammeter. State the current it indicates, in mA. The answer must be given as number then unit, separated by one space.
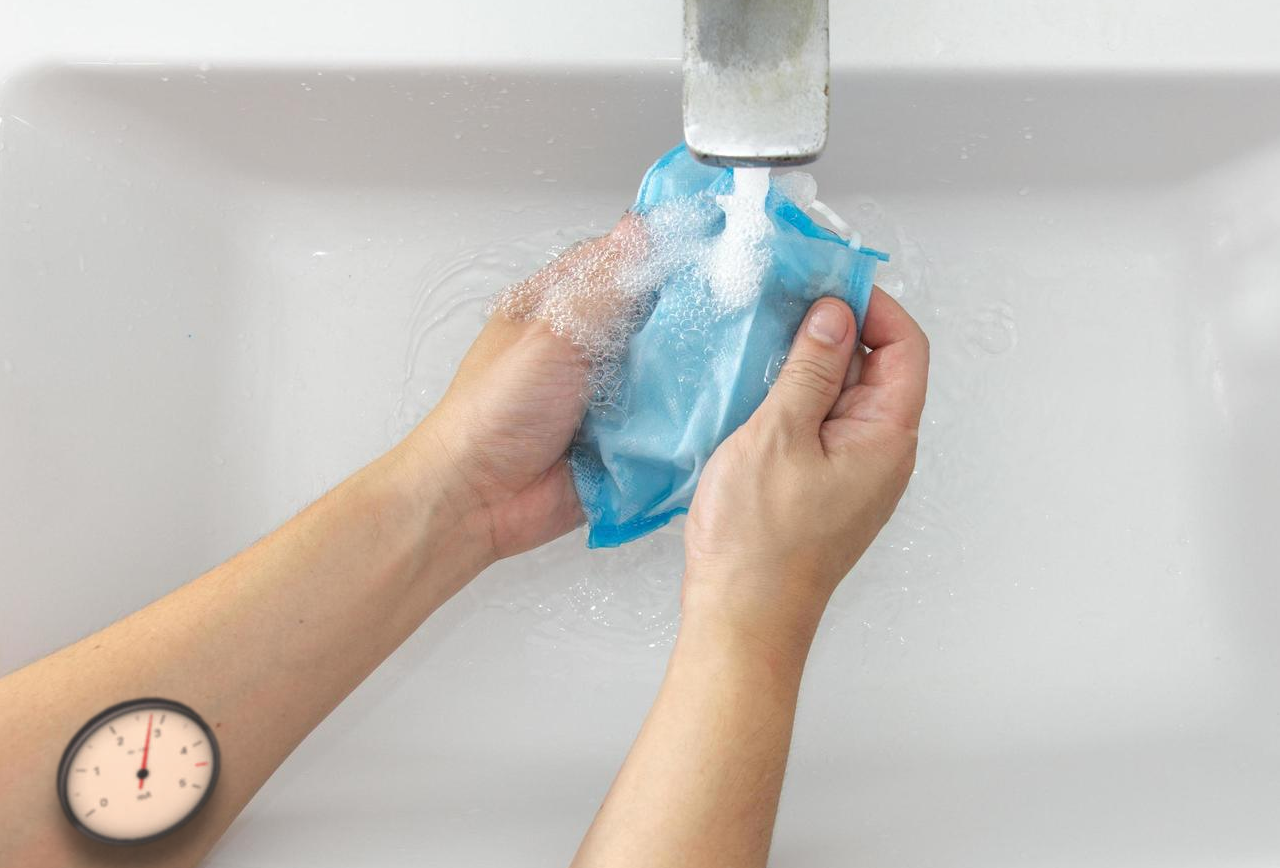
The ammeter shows 2.75 mA
